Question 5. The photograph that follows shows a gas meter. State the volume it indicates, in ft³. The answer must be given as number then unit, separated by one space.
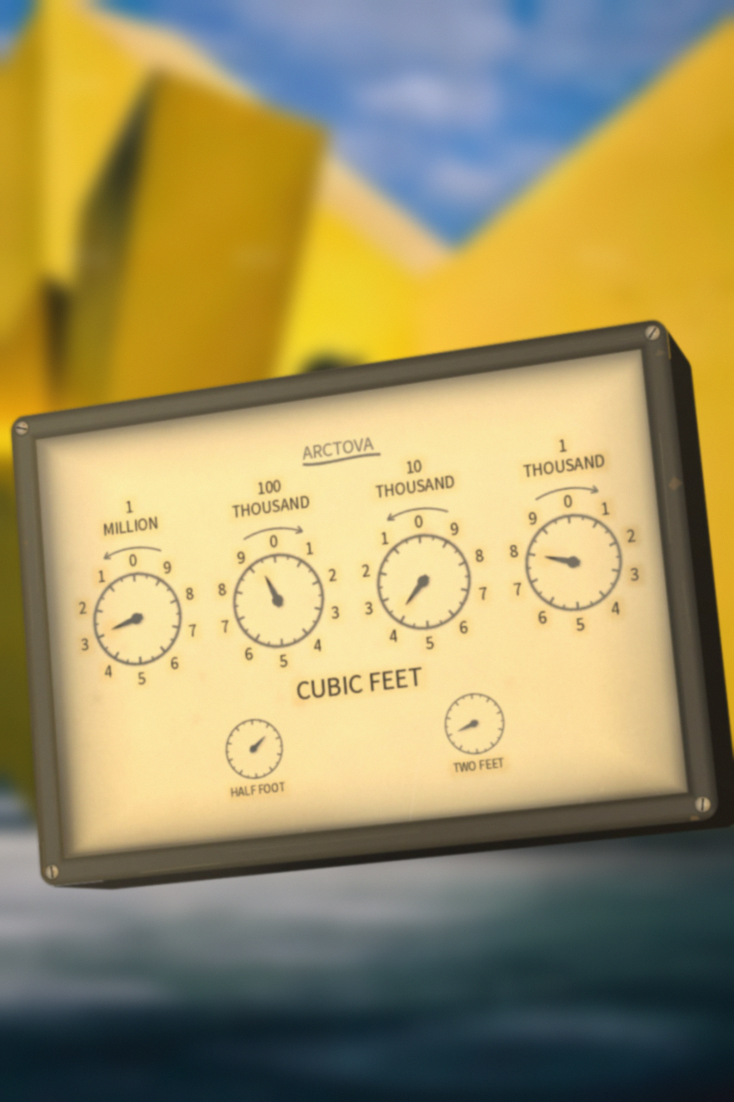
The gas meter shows 293800 ft³
